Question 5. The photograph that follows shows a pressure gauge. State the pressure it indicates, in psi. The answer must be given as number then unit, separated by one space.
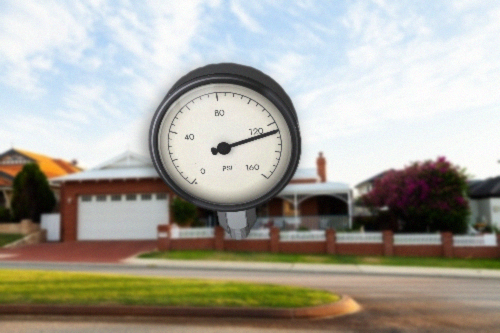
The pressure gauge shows 125 psi
